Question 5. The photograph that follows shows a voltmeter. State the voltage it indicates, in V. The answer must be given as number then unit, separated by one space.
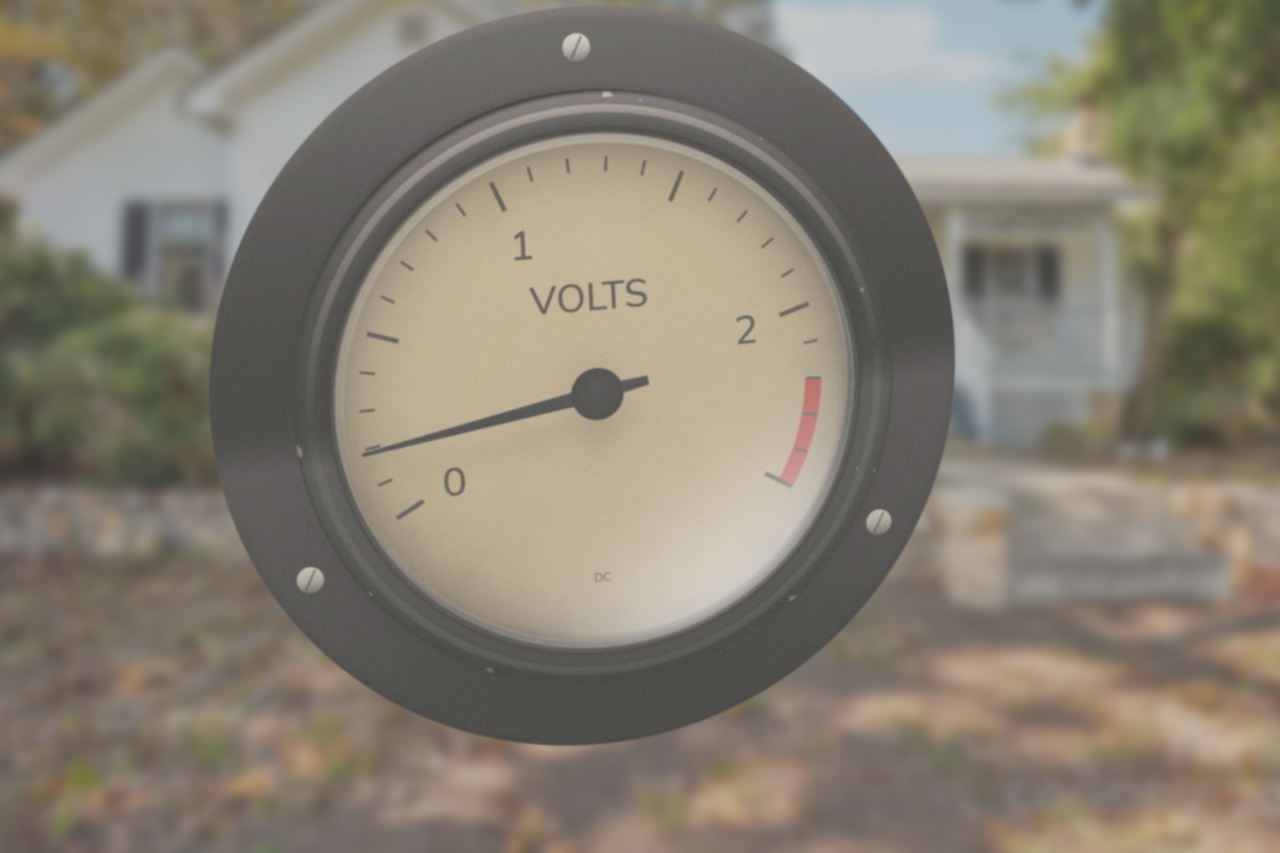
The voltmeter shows 0.2 V
